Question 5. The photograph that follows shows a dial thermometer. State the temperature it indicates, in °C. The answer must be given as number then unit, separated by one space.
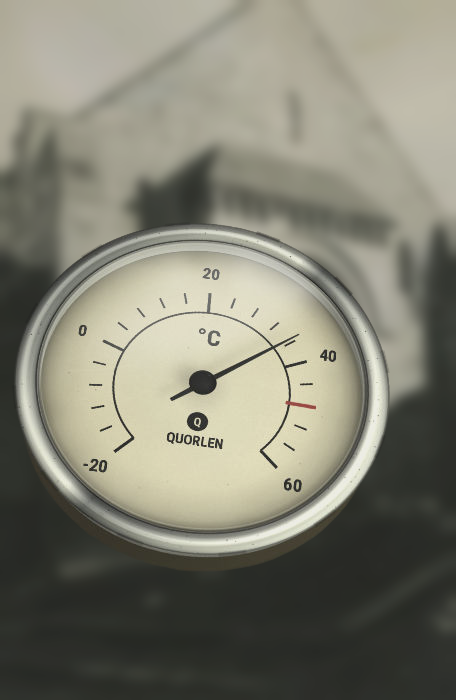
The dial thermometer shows 36 °C
